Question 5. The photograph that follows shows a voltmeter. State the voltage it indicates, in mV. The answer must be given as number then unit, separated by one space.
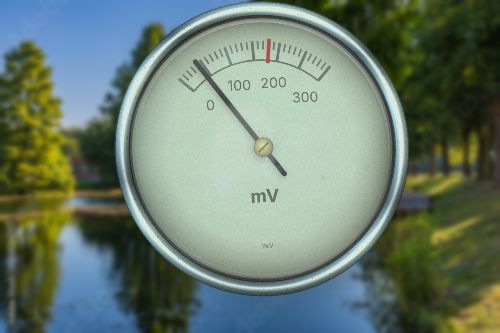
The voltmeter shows 40 mV
